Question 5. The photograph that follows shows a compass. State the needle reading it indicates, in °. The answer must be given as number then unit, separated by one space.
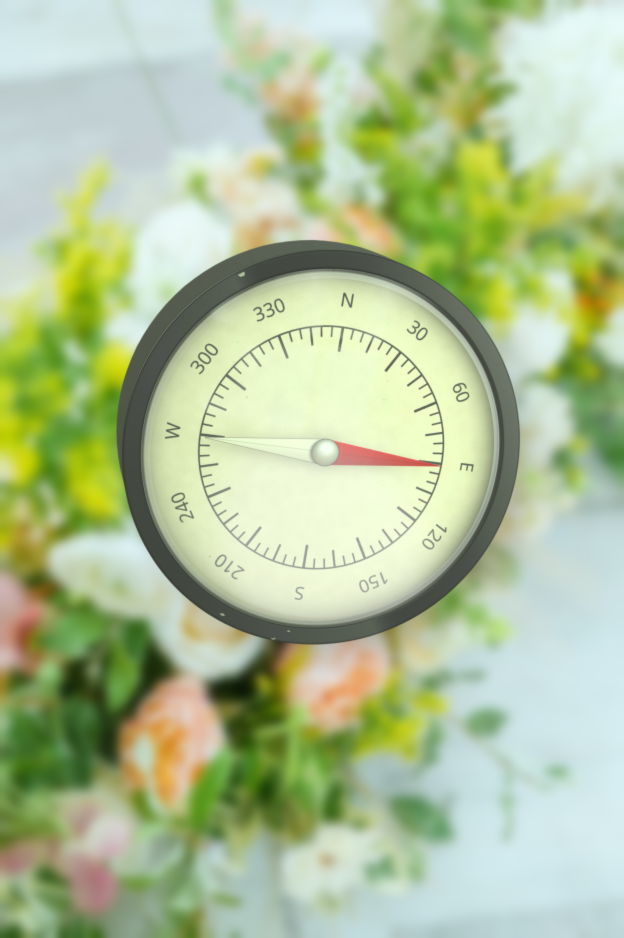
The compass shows 90 °
